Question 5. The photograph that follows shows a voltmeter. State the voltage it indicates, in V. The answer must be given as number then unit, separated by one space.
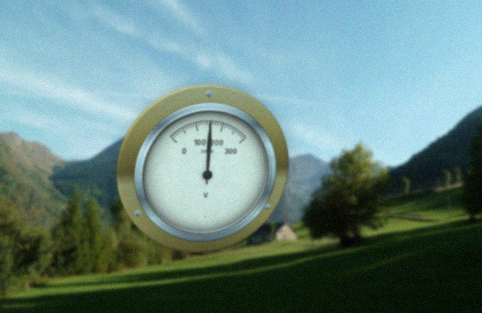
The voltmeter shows 150 V
